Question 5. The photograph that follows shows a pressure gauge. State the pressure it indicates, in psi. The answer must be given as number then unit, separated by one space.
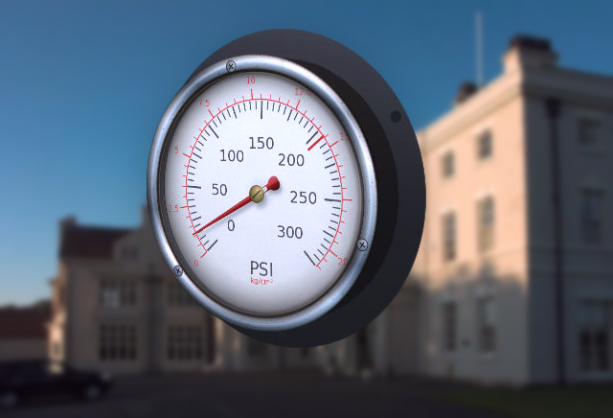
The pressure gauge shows 15 psi
